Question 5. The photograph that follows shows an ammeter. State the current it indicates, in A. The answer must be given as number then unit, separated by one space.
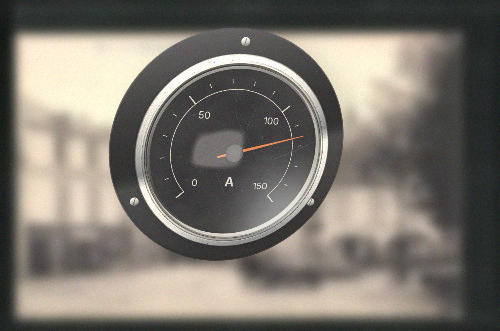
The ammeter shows 115 A
